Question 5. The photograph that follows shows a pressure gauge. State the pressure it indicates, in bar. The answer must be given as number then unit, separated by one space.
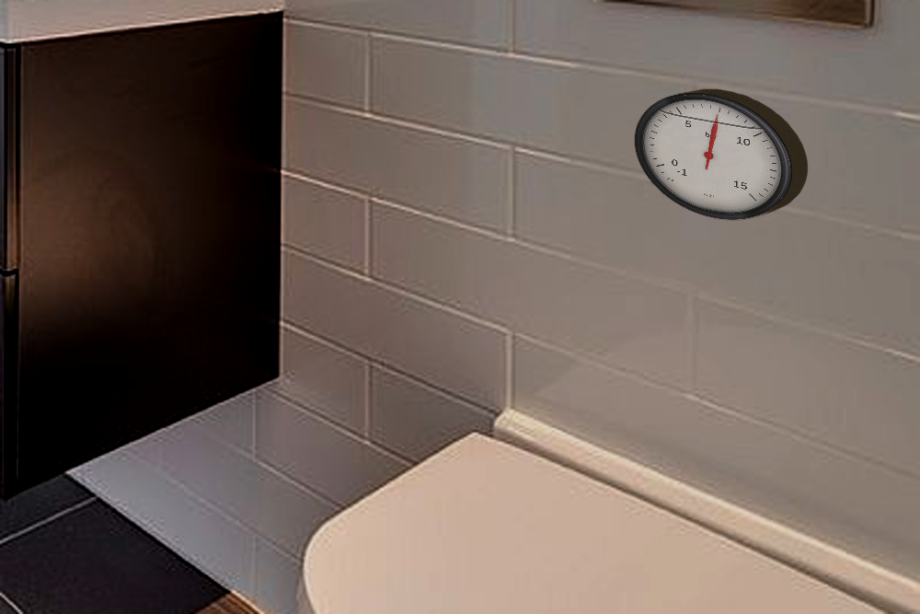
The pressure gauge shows 7.5 bar
